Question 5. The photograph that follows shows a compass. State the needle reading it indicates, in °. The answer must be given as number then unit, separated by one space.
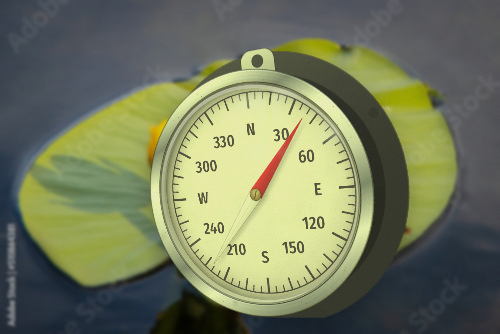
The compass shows 40 °
